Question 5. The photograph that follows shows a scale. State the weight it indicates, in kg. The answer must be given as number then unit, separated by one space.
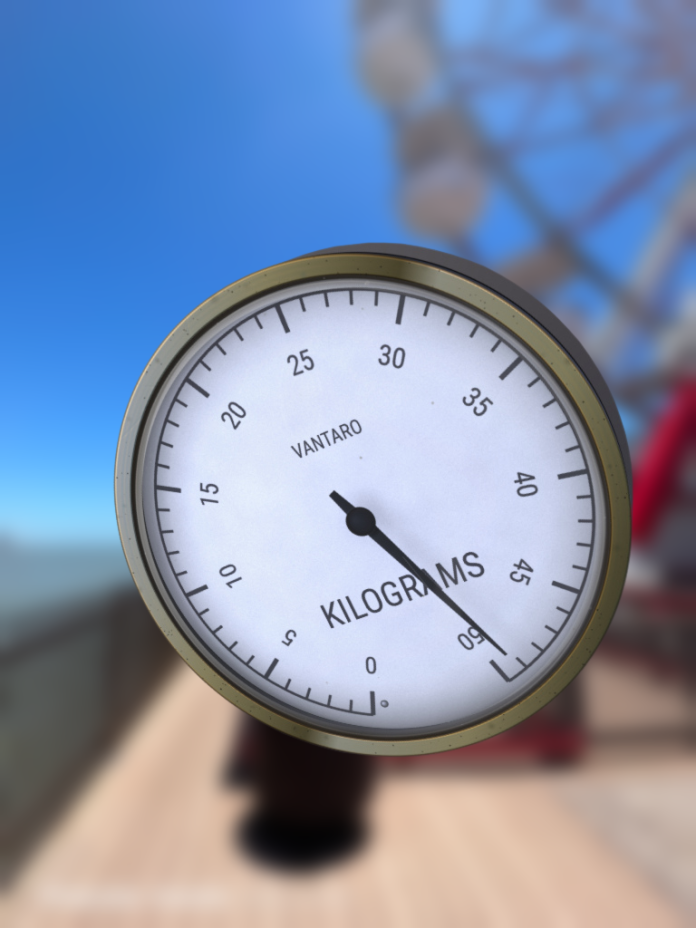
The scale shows 49 kg
